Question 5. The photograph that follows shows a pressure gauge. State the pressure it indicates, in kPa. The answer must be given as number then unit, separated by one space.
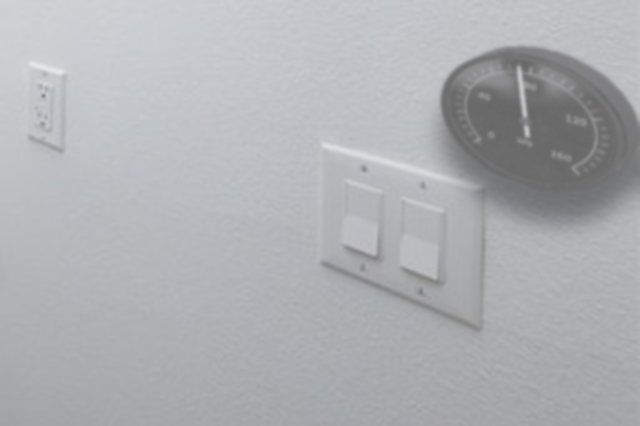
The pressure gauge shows 75 kPa
